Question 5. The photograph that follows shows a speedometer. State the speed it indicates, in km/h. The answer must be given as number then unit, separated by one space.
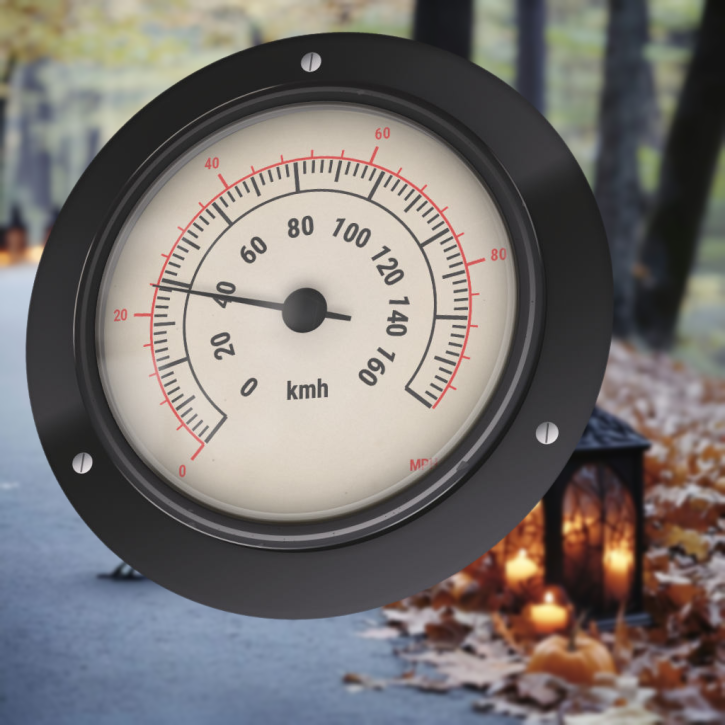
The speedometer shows 38 km/h
